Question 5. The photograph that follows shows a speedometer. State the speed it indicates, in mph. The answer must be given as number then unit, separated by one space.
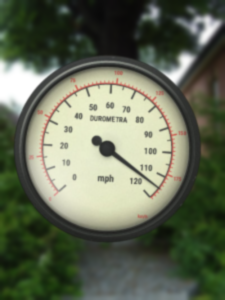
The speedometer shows 115 mph
